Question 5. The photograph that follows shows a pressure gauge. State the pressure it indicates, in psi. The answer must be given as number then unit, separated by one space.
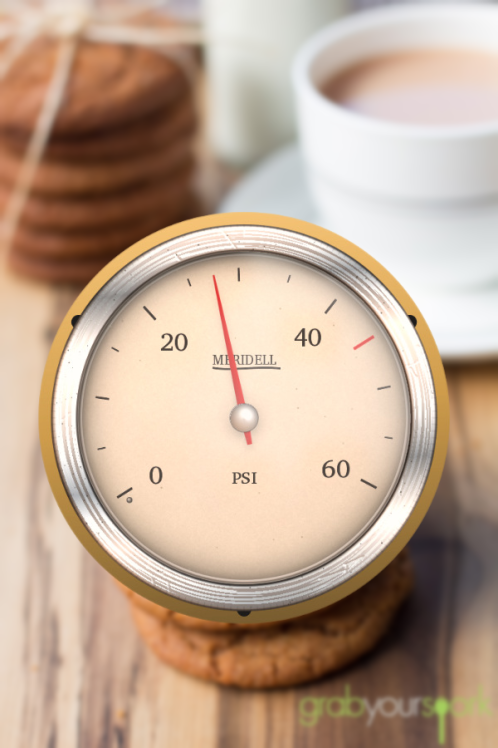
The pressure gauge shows 27.5 psi
